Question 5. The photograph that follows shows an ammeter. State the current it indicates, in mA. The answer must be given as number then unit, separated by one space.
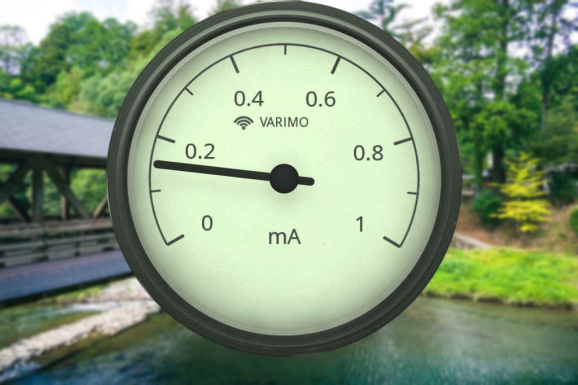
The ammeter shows 0.15 mA
